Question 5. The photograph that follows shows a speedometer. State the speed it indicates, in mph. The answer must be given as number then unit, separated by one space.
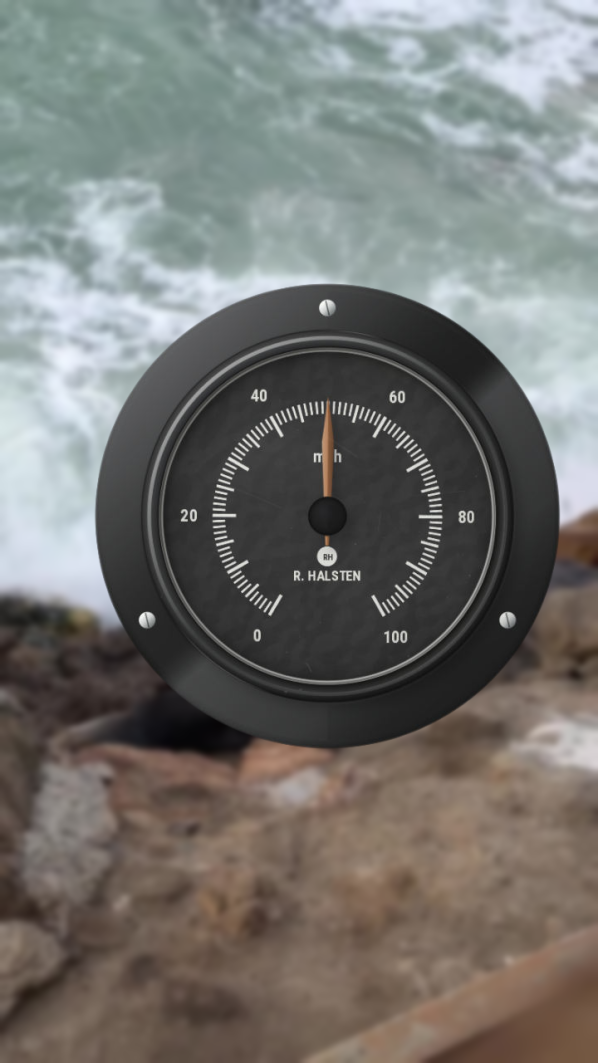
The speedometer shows 50 mph
